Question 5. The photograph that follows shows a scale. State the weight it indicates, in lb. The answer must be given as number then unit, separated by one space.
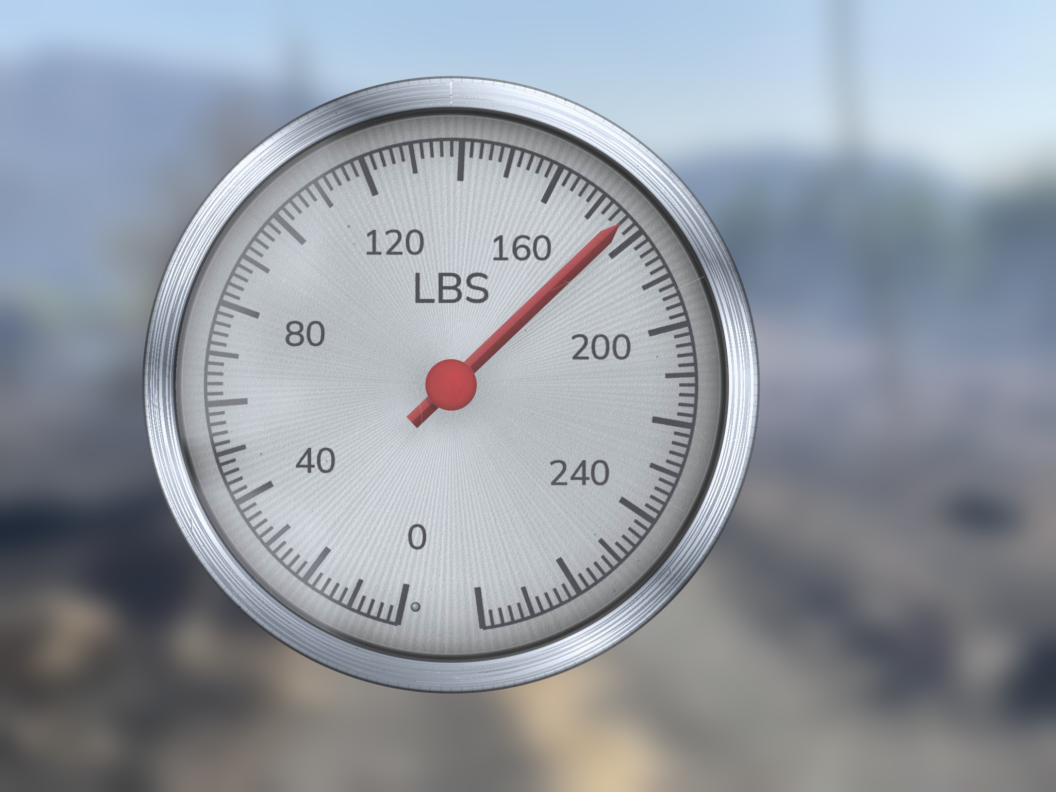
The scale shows 176 lb
